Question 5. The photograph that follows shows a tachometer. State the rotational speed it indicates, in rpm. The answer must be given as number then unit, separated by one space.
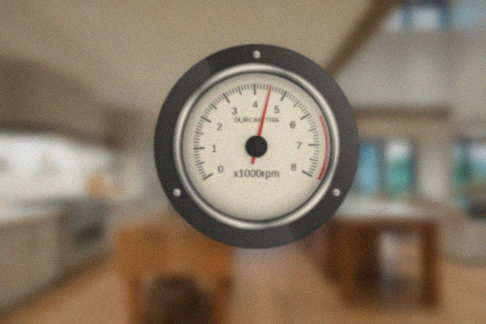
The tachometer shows 4500 rpm
